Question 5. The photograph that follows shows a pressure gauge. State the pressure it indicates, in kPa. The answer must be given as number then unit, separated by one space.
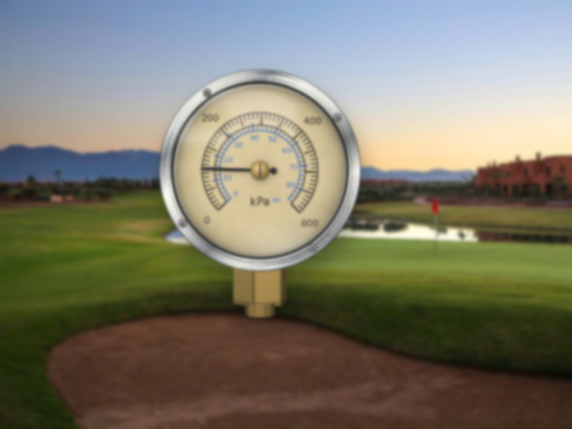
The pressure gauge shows 100 kPa
